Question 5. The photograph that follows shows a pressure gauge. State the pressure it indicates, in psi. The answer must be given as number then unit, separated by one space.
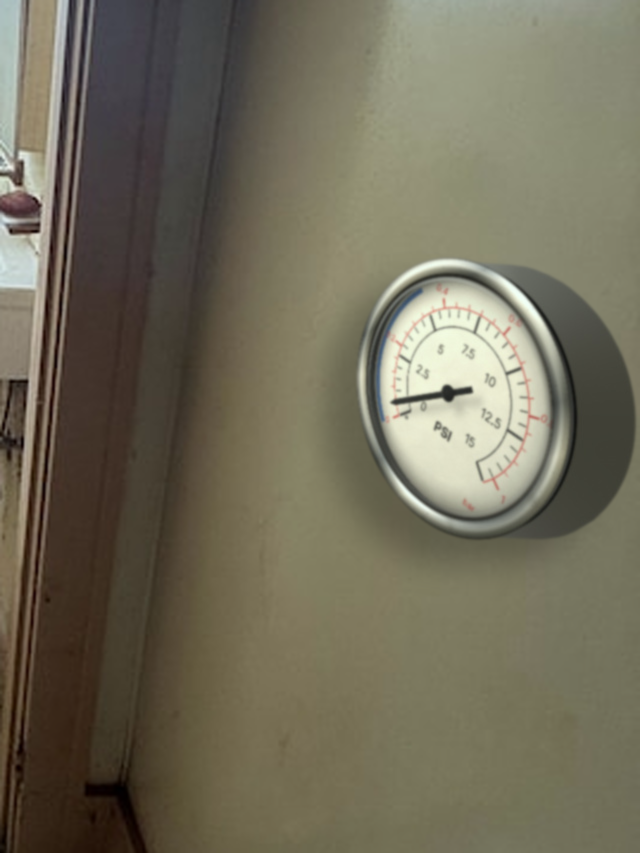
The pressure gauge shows 0.5 psi
